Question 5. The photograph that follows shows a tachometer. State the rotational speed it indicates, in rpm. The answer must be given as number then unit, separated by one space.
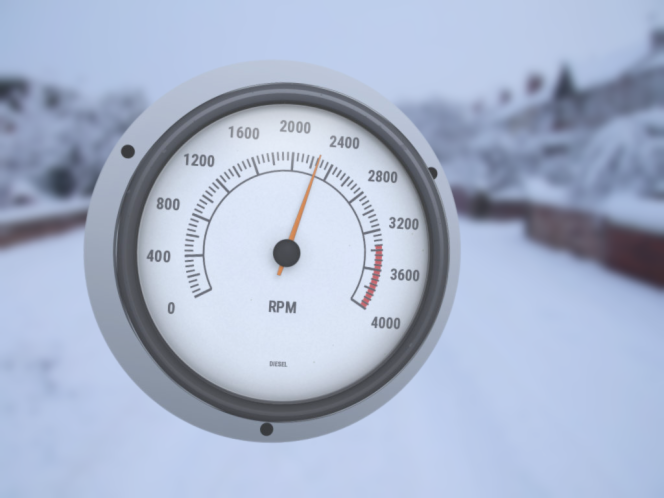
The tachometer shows 2250 rpm
